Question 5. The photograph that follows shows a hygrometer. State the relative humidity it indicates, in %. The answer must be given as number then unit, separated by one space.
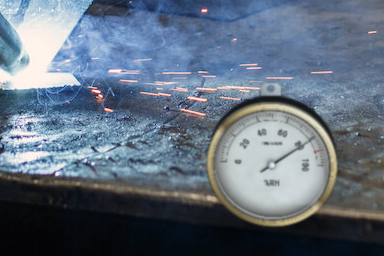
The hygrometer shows 80 %
